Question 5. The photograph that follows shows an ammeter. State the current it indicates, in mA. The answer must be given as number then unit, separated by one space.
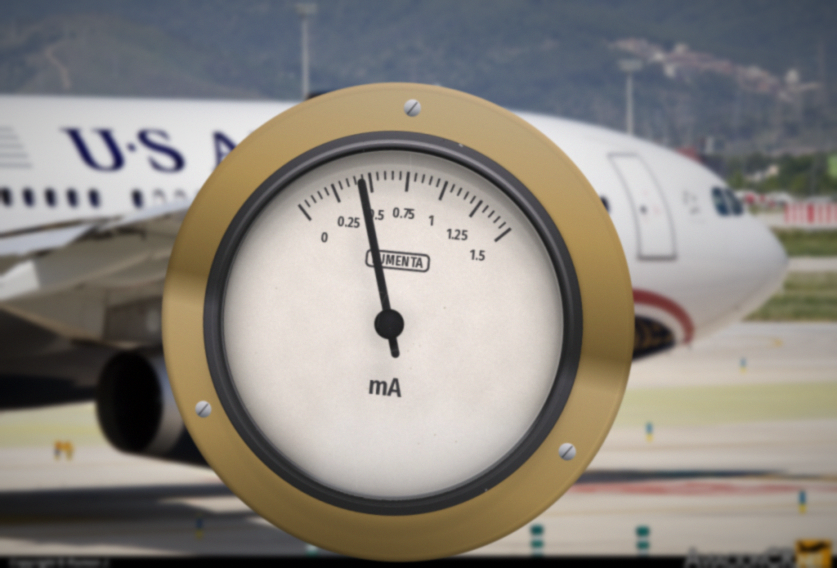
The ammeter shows 0.45 mA
